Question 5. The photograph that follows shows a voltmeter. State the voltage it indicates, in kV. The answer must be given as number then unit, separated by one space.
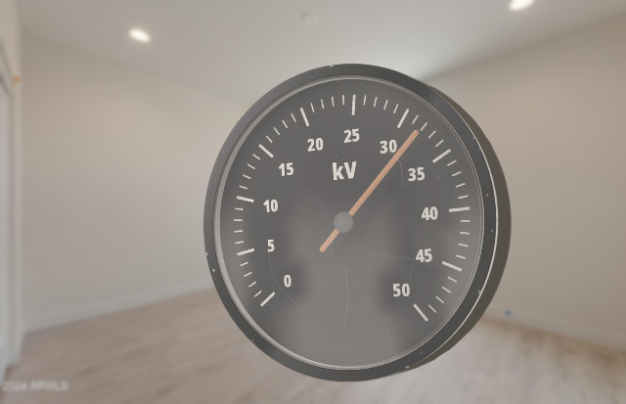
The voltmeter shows 32 kV
